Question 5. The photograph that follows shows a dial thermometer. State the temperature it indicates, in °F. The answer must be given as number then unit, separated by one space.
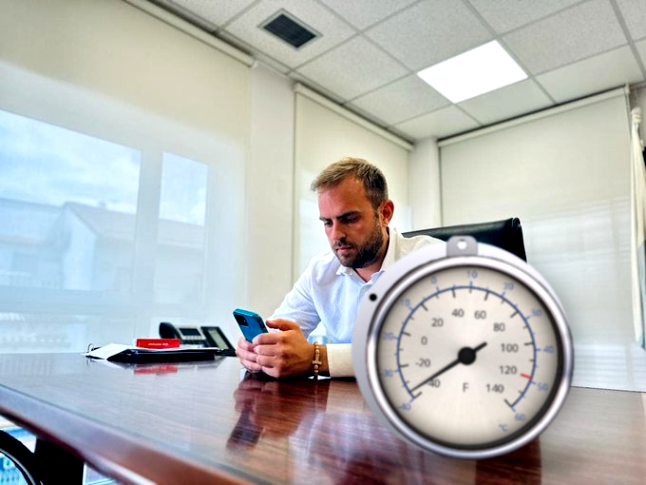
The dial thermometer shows -35 °F
